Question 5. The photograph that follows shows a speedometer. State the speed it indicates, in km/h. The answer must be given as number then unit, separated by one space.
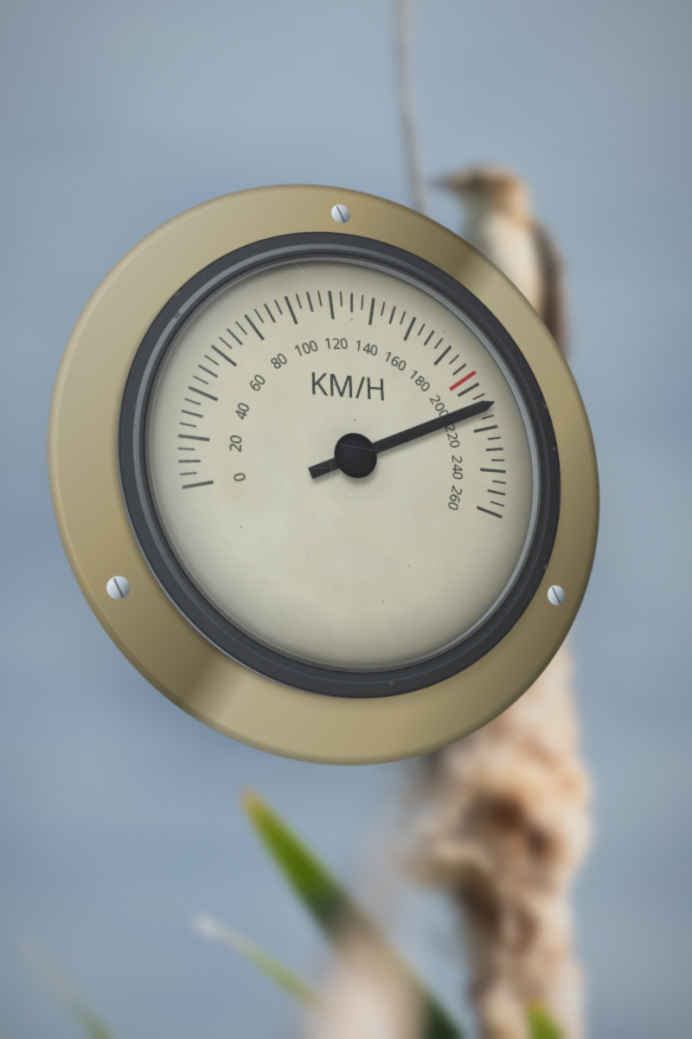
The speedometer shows 210 km/h
